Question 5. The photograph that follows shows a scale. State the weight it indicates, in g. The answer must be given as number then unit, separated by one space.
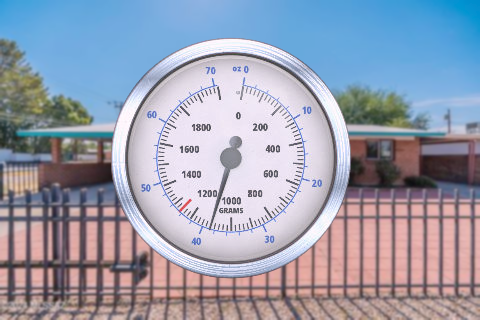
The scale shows 1100 g
